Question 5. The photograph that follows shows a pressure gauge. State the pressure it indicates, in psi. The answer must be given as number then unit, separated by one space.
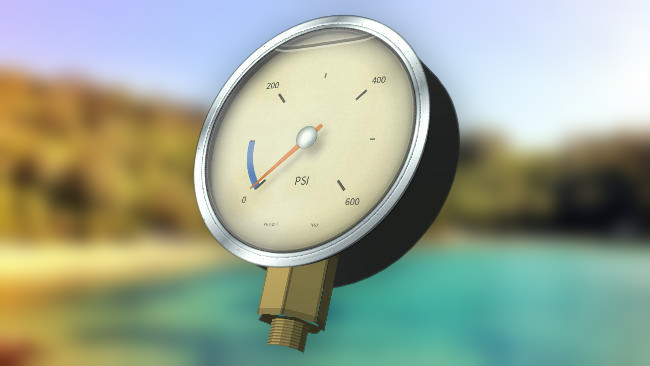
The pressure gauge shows 0 psi
